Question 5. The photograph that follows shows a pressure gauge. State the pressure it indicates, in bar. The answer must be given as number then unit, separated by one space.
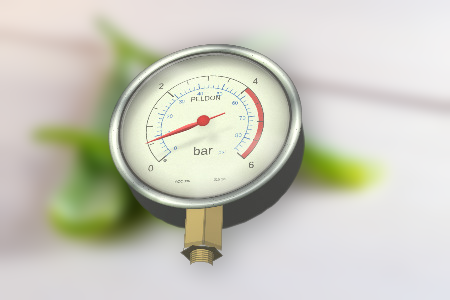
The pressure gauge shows 0.5 bar
